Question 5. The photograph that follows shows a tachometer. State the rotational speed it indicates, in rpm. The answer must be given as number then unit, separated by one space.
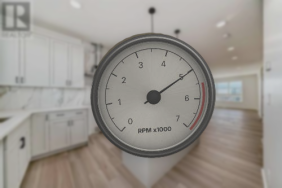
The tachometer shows 5000 rpm
